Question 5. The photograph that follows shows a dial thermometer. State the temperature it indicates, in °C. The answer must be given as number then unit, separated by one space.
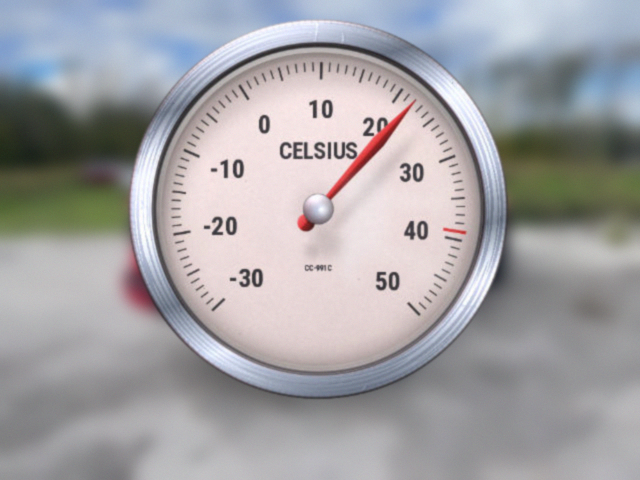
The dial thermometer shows 22 °C
